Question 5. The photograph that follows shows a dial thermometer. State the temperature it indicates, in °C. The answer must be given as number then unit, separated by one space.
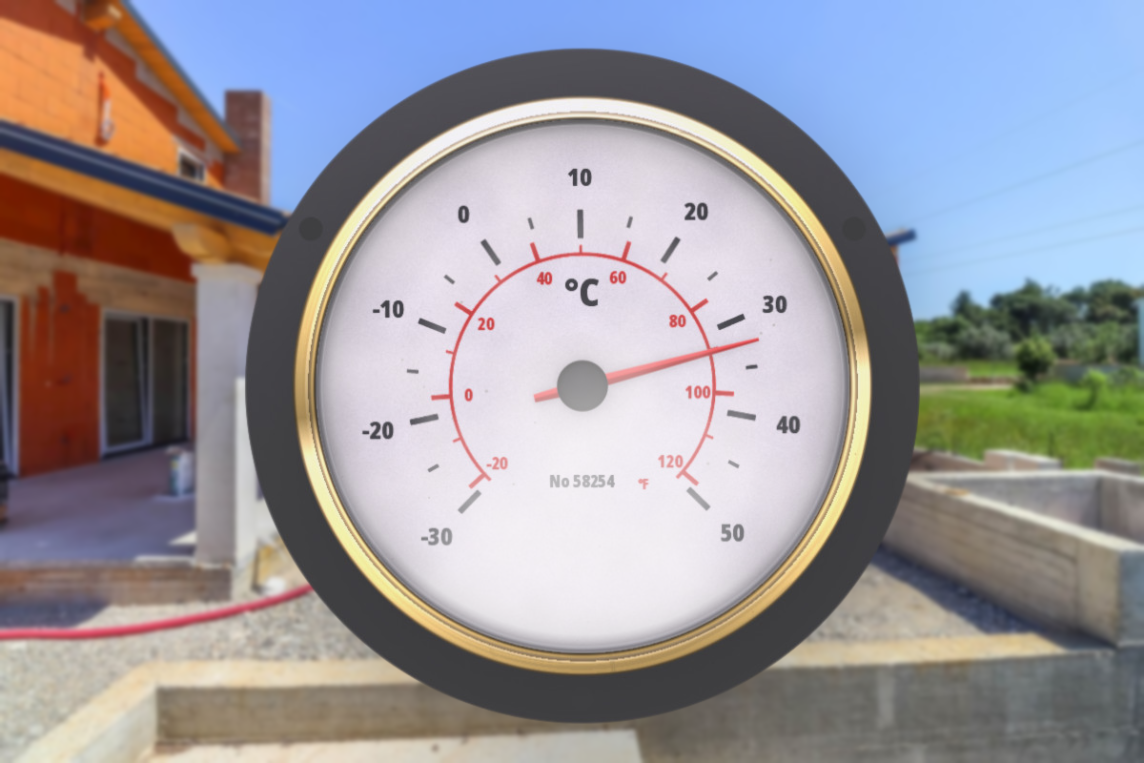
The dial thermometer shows 32.5 °C
